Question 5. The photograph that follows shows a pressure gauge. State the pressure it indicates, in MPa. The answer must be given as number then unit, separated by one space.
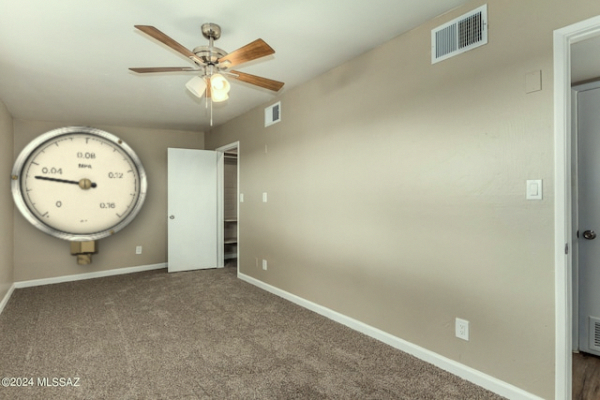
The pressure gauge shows 0.03 MPa
